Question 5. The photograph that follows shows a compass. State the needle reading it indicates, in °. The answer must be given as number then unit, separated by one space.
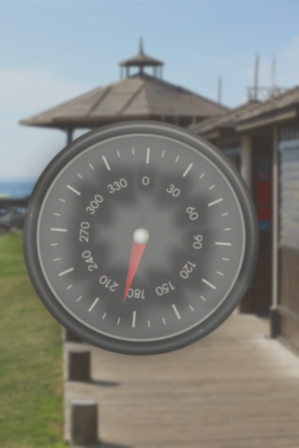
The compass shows 190 °
